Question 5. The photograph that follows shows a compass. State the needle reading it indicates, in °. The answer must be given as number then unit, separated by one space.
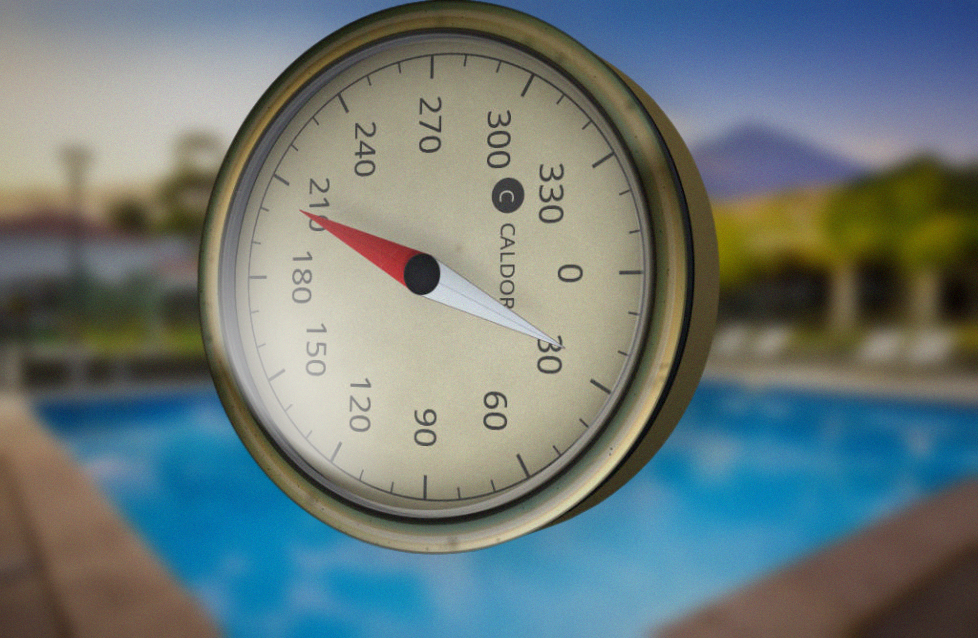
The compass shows 205 °
